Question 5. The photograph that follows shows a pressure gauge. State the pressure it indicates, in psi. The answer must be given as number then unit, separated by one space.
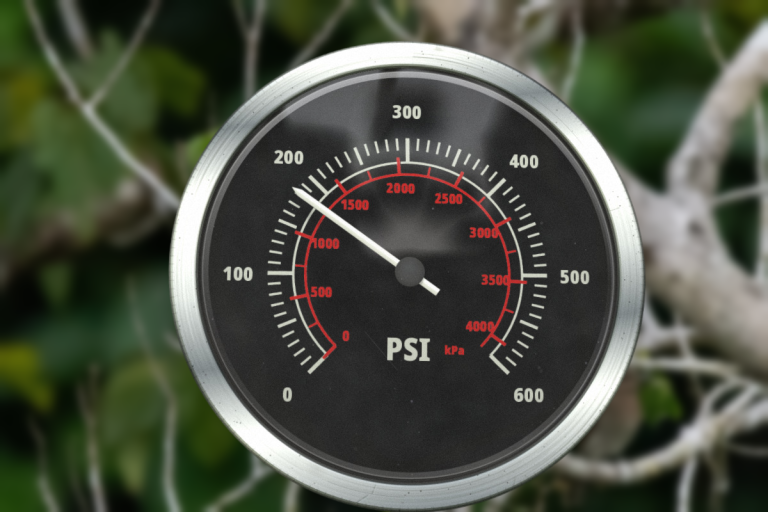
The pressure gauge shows 180 psi
